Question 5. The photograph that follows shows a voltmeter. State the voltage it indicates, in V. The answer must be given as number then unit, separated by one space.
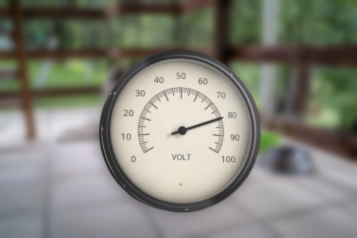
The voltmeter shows 80 V
